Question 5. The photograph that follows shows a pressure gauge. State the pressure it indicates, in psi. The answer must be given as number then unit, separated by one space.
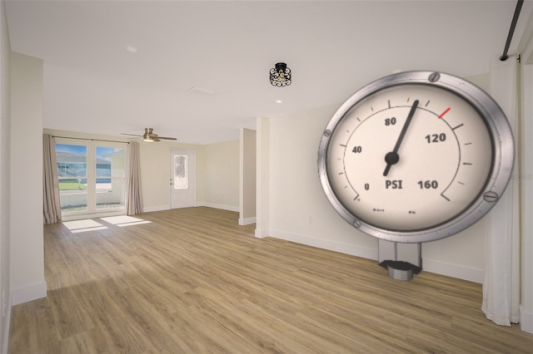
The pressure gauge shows 95 psi
